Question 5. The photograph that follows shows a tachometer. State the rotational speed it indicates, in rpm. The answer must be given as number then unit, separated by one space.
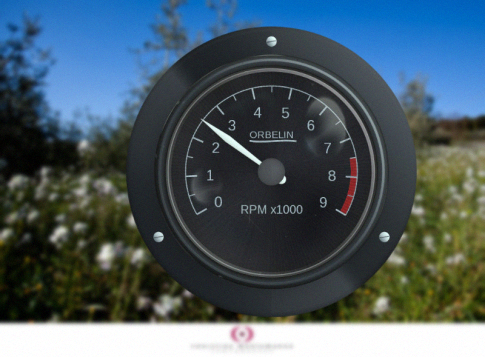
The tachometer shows 2500 rpm
